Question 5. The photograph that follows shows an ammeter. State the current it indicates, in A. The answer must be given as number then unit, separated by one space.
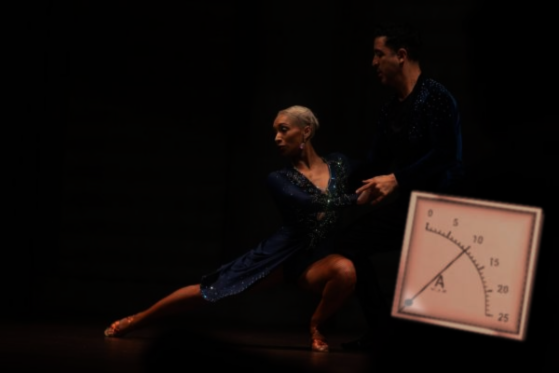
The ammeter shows 10 A
